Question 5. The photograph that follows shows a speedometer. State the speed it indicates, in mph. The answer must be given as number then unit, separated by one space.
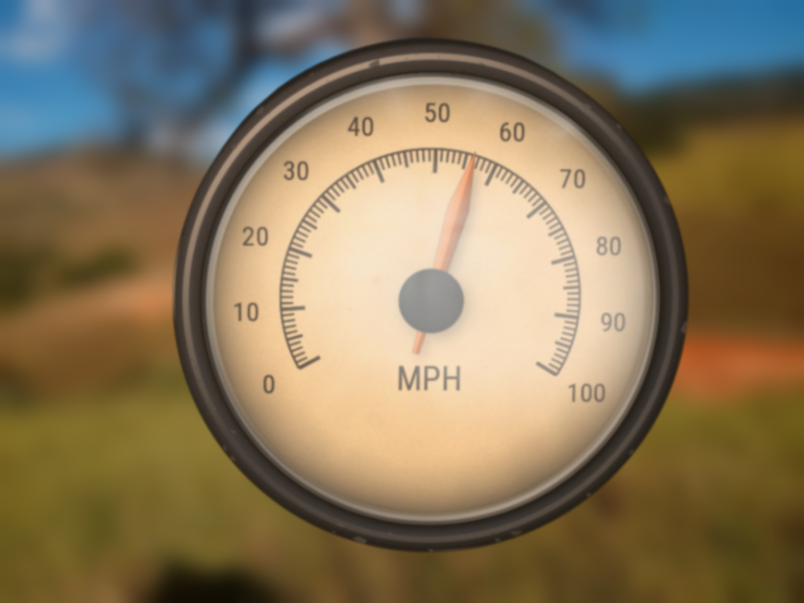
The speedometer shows 56 mph
